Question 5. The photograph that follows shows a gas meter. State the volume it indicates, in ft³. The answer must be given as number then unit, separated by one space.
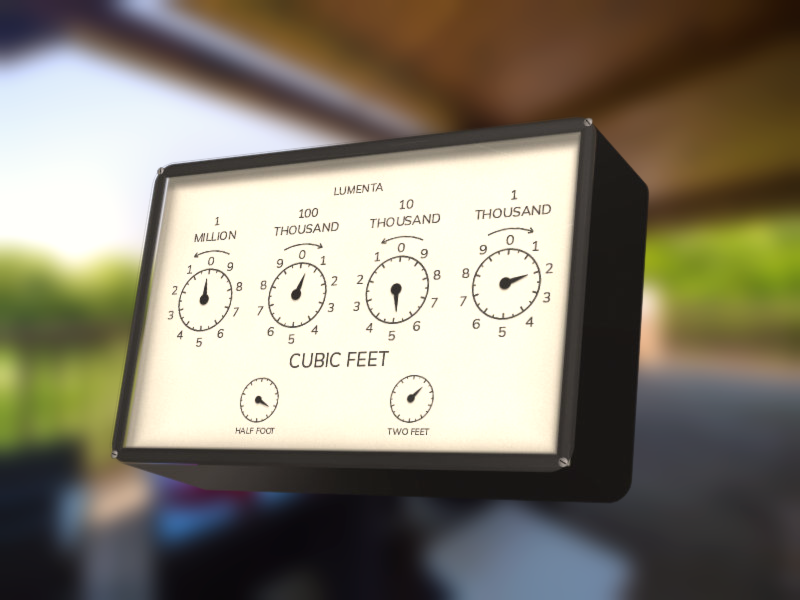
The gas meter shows 5200 ft³
